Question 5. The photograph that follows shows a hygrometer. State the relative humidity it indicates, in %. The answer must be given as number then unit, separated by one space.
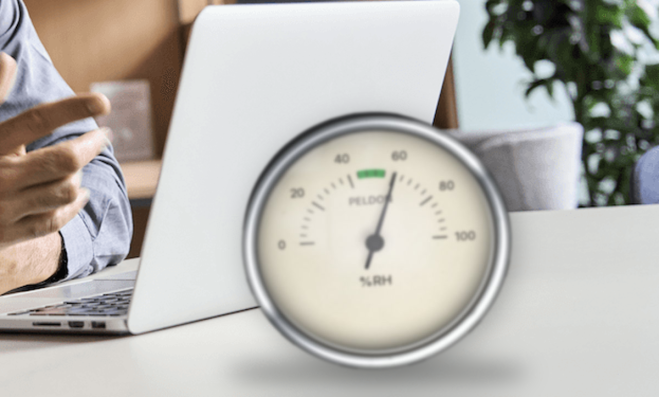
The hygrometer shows 60 %
